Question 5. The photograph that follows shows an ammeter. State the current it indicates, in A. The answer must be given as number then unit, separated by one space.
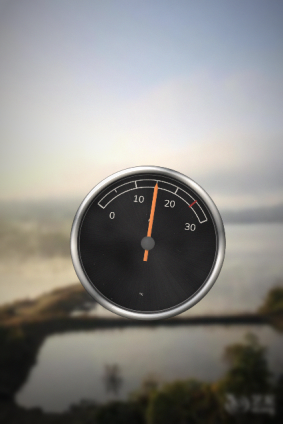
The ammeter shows 15 A
